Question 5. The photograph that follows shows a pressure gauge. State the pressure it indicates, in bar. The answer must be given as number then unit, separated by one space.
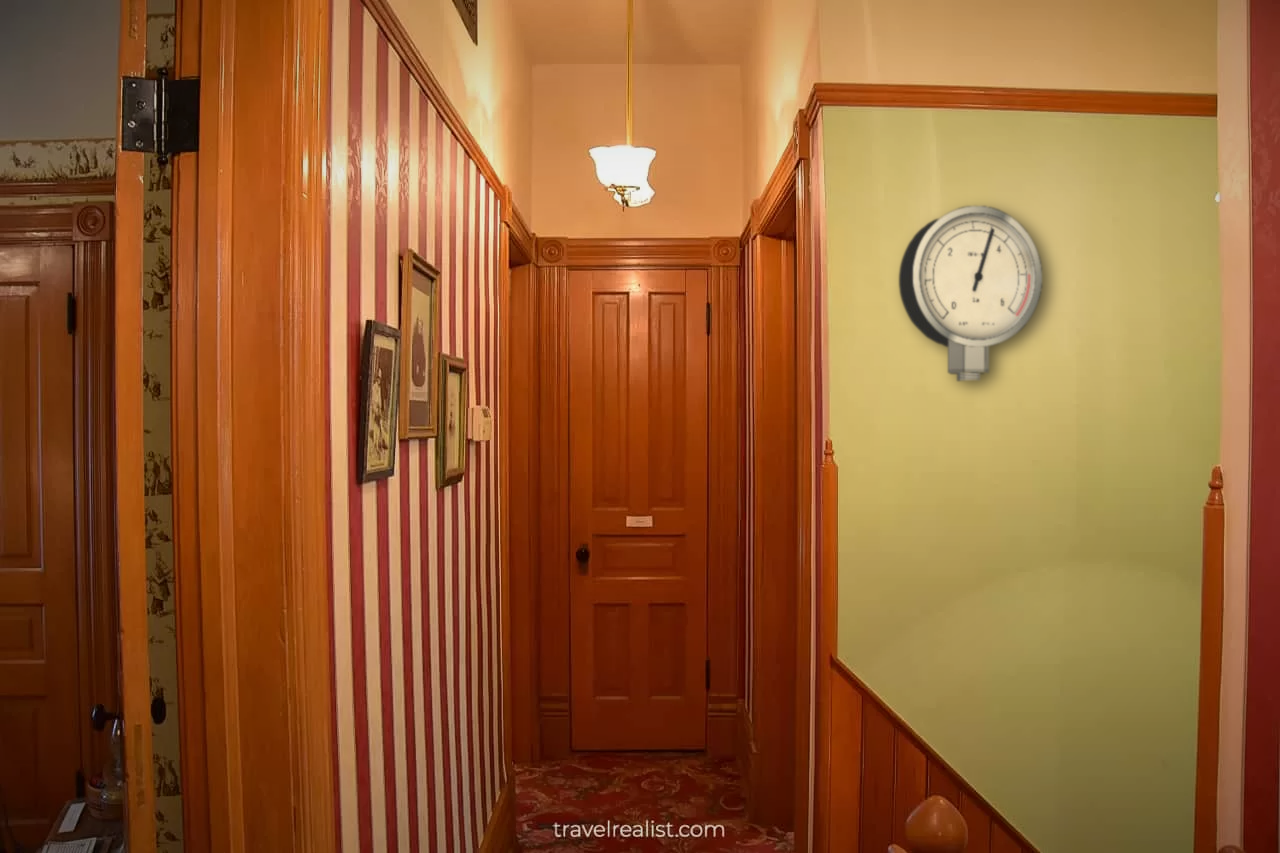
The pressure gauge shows 3.5 bar
